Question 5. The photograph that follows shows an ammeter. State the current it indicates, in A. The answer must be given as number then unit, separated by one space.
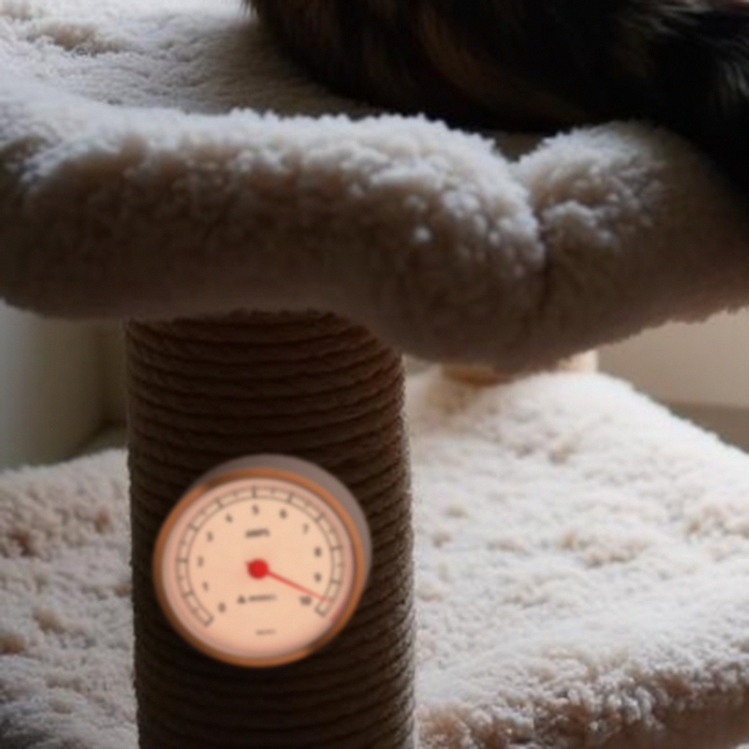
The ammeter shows 9.5 A
